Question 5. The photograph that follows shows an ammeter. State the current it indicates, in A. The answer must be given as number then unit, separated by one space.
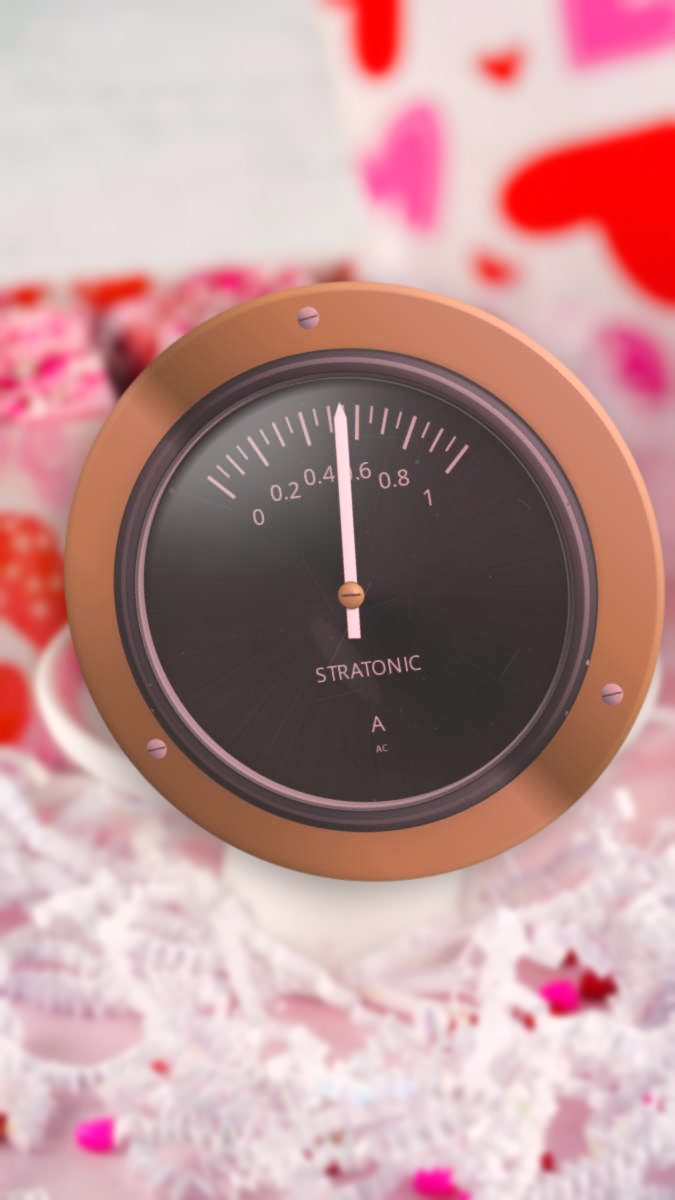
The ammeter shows 0.55 A
